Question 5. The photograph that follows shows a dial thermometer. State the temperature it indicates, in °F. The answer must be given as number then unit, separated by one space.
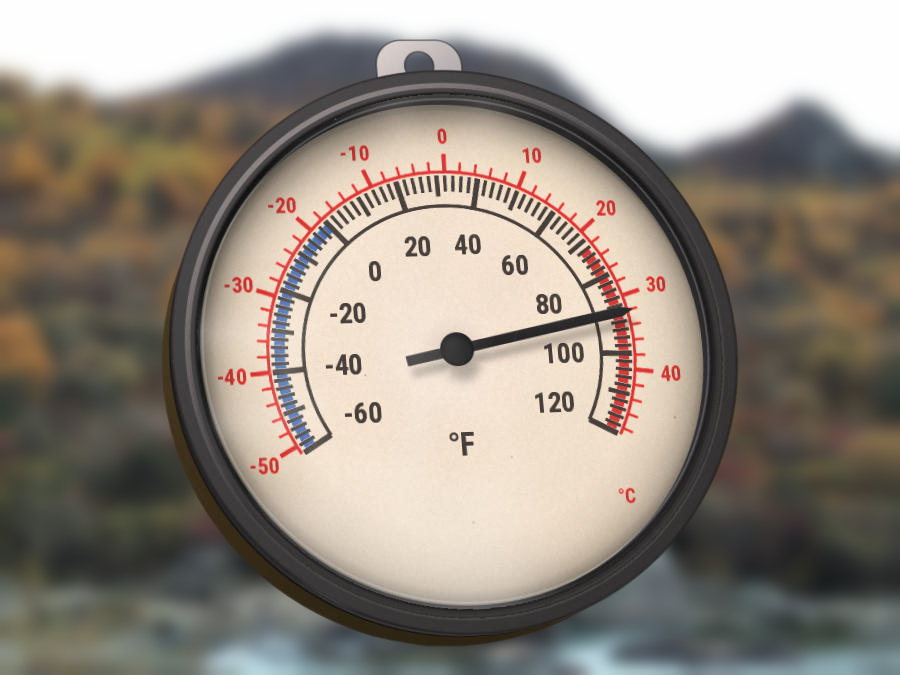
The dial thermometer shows 90 °F
